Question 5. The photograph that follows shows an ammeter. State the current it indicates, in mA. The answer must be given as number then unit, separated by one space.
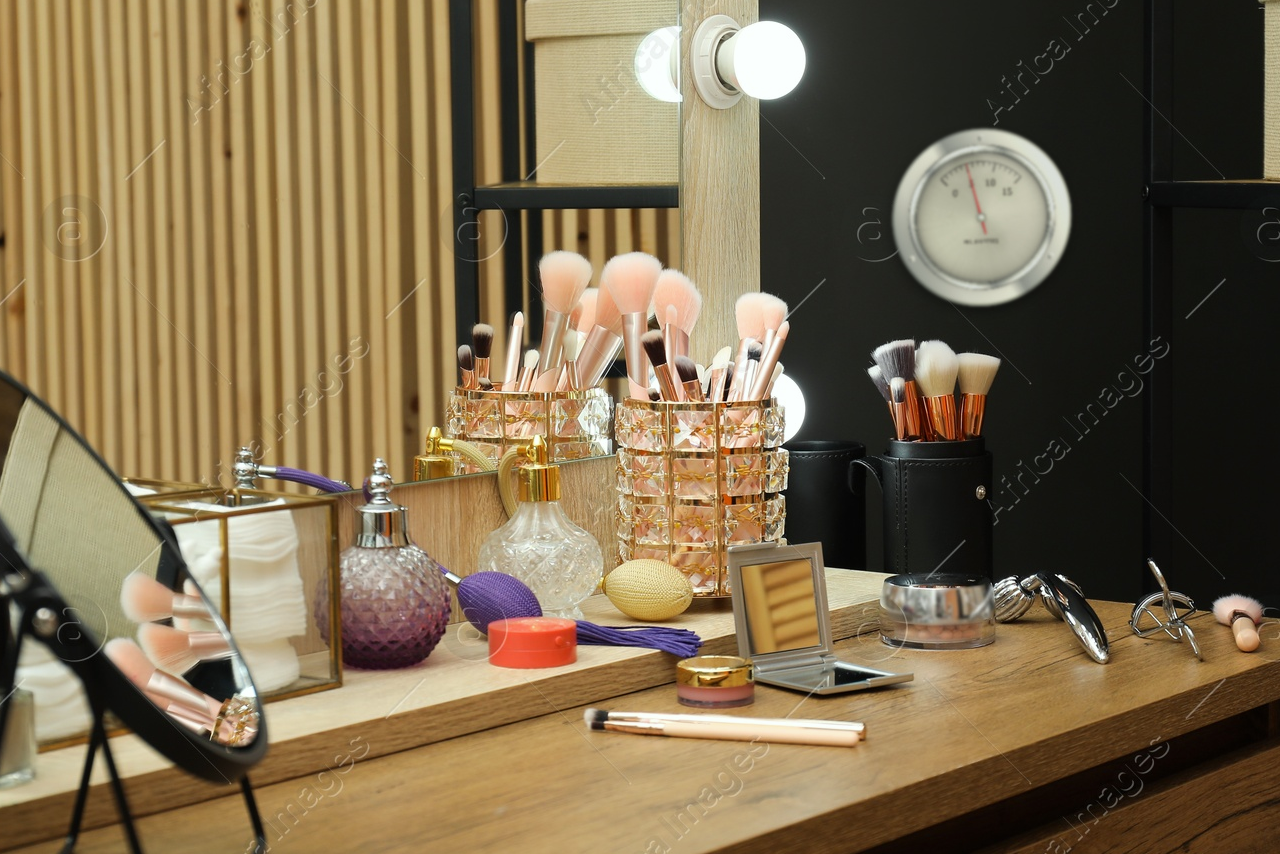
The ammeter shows 5 mA
